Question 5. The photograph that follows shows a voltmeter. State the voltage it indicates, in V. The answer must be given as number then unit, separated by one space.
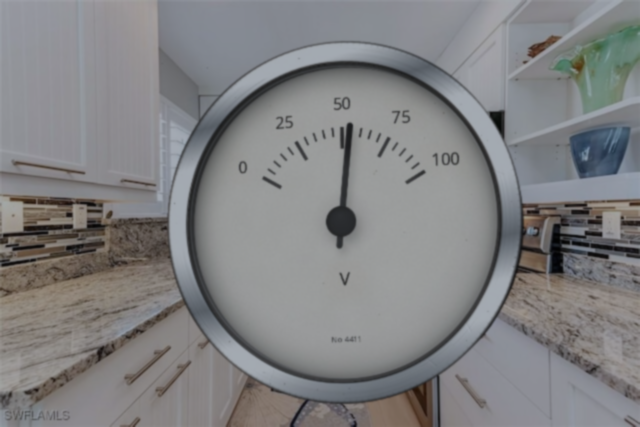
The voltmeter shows 55 V
